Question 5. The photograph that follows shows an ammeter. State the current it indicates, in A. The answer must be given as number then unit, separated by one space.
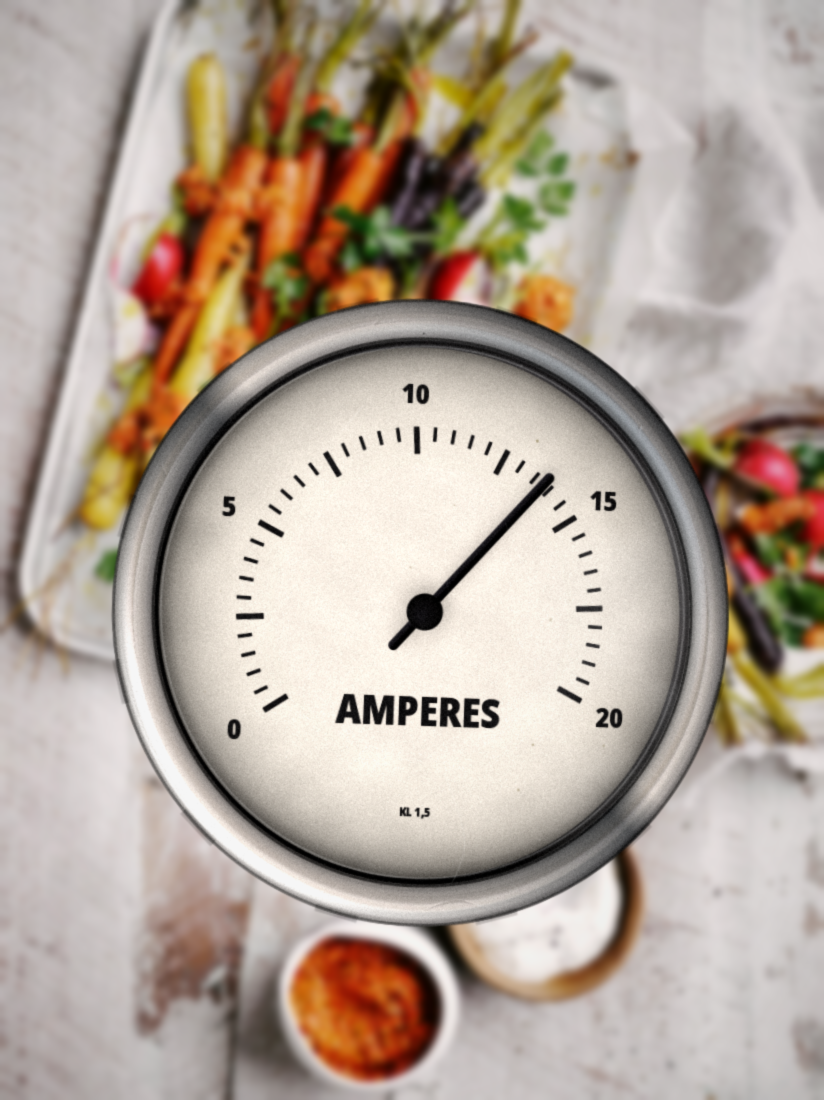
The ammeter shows 13.75 A
